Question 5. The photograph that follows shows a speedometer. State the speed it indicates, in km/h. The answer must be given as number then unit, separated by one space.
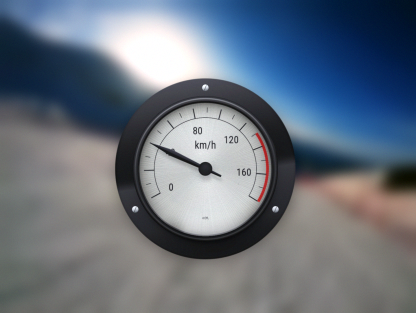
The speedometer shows 40 km/h
